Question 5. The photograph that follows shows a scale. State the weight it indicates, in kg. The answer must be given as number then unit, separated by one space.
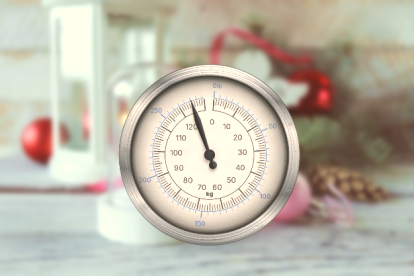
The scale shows 125 kg
